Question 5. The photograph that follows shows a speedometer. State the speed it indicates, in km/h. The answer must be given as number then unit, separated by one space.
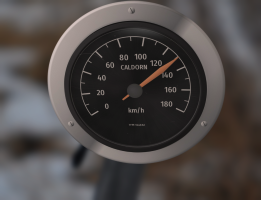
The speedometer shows 130 km/h
